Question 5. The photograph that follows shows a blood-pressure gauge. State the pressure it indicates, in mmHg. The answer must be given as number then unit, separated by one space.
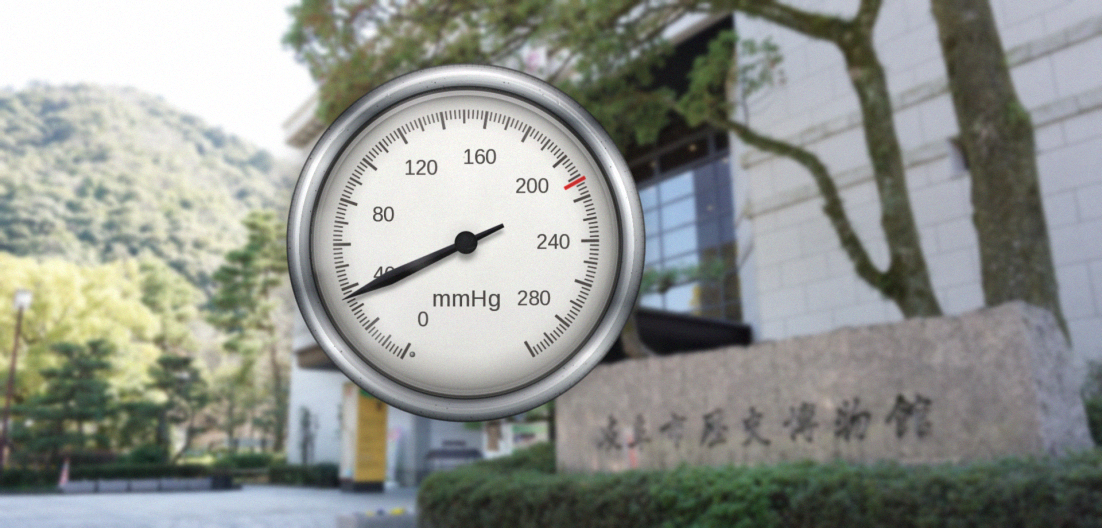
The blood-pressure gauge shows 36 mmHg
